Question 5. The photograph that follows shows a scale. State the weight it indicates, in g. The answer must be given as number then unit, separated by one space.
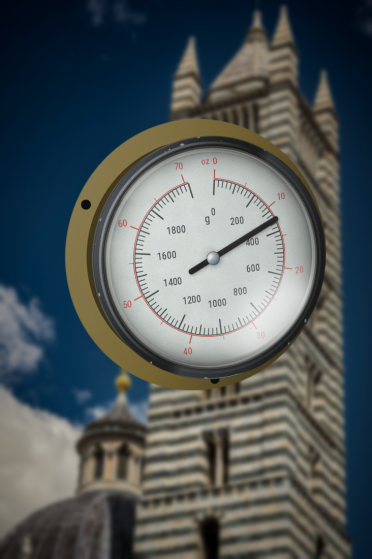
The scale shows 340 g
